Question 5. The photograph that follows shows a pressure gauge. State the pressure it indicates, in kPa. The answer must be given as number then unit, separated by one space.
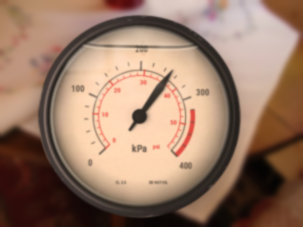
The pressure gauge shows 250 kPa
